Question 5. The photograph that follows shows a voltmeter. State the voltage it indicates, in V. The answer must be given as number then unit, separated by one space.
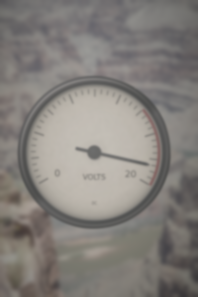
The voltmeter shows 18.5 V
